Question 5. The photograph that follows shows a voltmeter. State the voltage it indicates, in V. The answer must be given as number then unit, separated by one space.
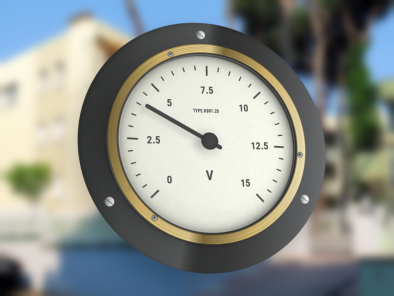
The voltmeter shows 4 V
